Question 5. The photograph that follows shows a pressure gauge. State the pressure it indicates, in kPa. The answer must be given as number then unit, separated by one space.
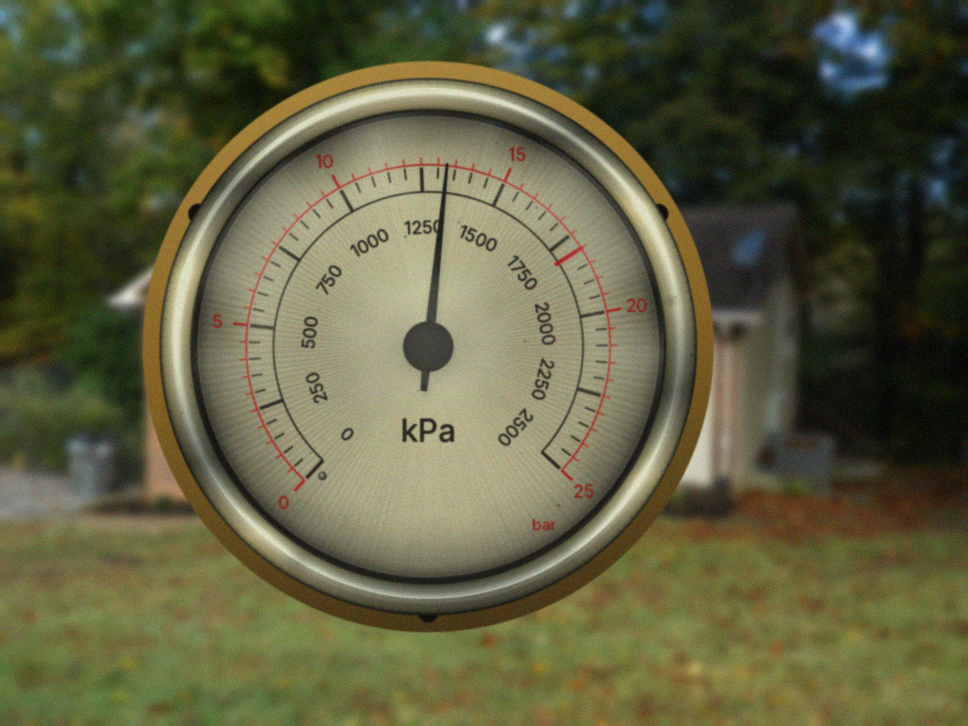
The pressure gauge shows 1325 kPa
